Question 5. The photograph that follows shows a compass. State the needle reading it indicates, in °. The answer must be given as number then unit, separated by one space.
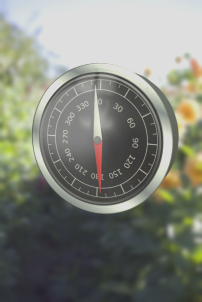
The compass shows 175 °
